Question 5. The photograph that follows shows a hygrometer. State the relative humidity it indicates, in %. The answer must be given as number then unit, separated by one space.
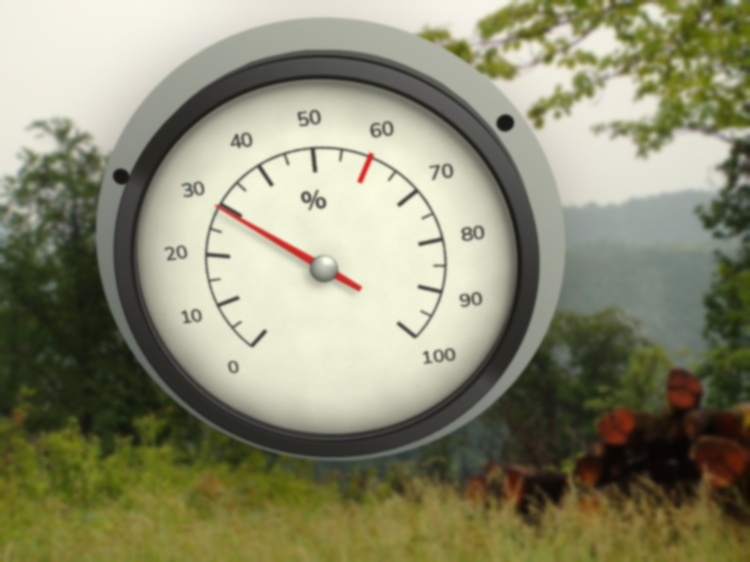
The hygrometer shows 30 %
